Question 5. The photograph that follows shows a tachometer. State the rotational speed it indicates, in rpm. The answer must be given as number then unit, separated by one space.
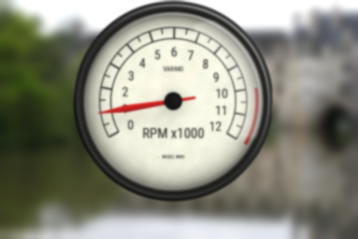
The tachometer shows 1000 rpm
